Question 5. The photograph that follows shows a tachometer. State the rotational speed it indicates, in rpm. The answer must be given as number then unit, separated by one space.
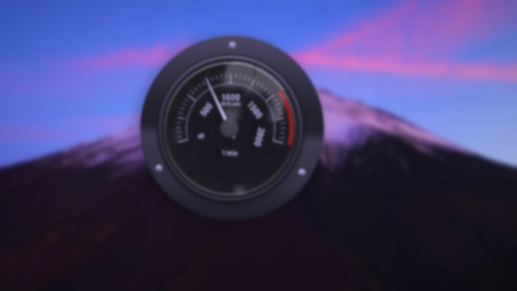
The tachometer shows 750 rpm
